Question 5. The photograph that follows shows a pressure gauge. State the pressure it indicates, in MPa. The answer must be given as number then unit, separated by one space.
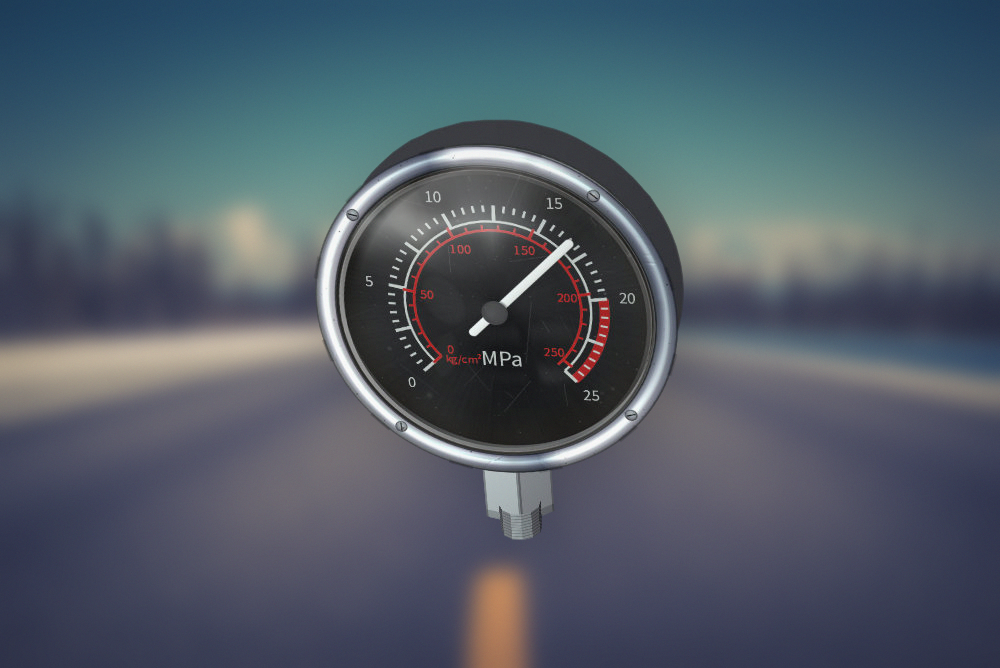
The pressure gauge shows 16.5 MPa
